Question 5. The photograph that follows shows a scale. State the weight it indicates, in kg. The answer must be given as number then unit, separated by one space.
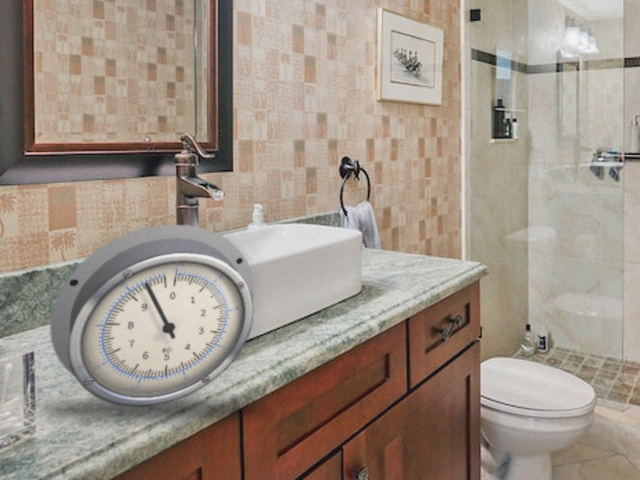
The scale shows 9.5 kg
